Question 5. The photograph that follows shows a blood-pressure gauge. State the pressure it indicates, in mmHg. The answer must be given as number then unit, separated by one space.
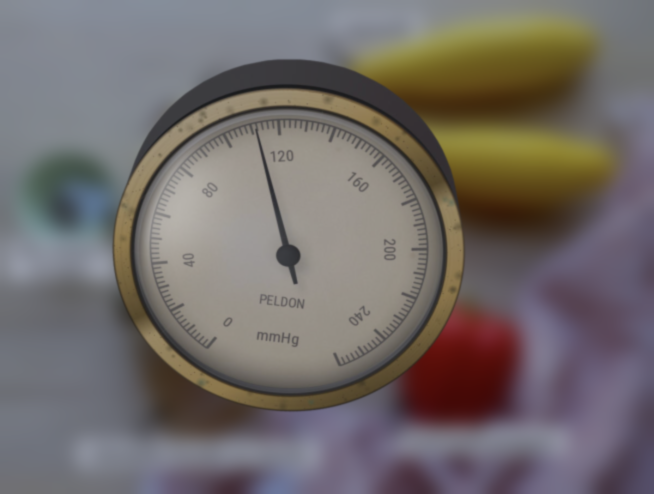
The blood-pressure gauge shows 112 mmHg
